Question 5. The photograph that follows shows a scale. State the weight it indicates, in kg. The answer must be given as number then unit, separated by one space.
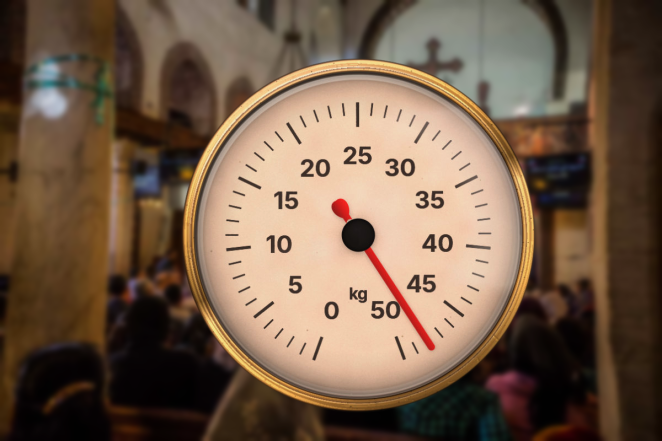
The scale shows 48 kg
